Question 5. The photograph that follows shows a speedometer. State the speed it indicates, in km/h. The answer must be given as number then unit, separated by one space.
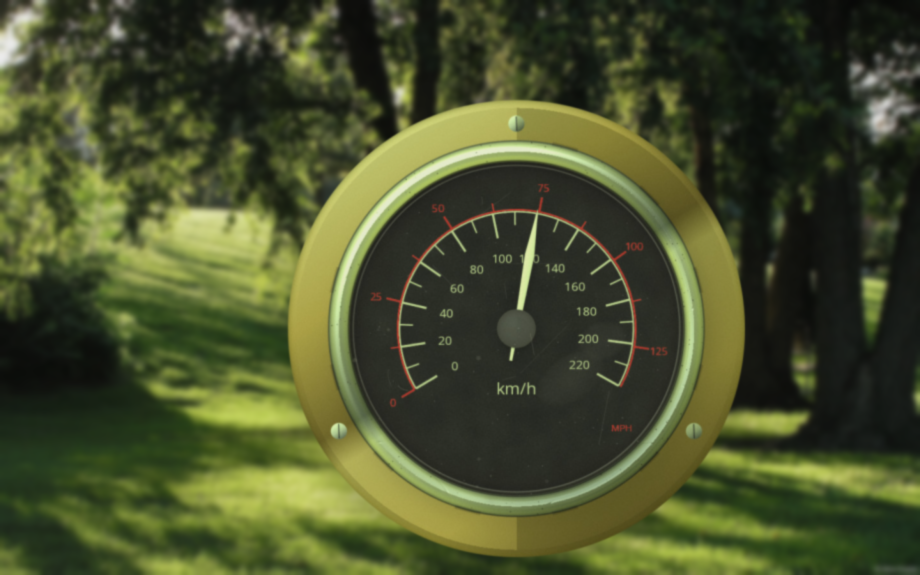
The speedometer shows 120 km/h
